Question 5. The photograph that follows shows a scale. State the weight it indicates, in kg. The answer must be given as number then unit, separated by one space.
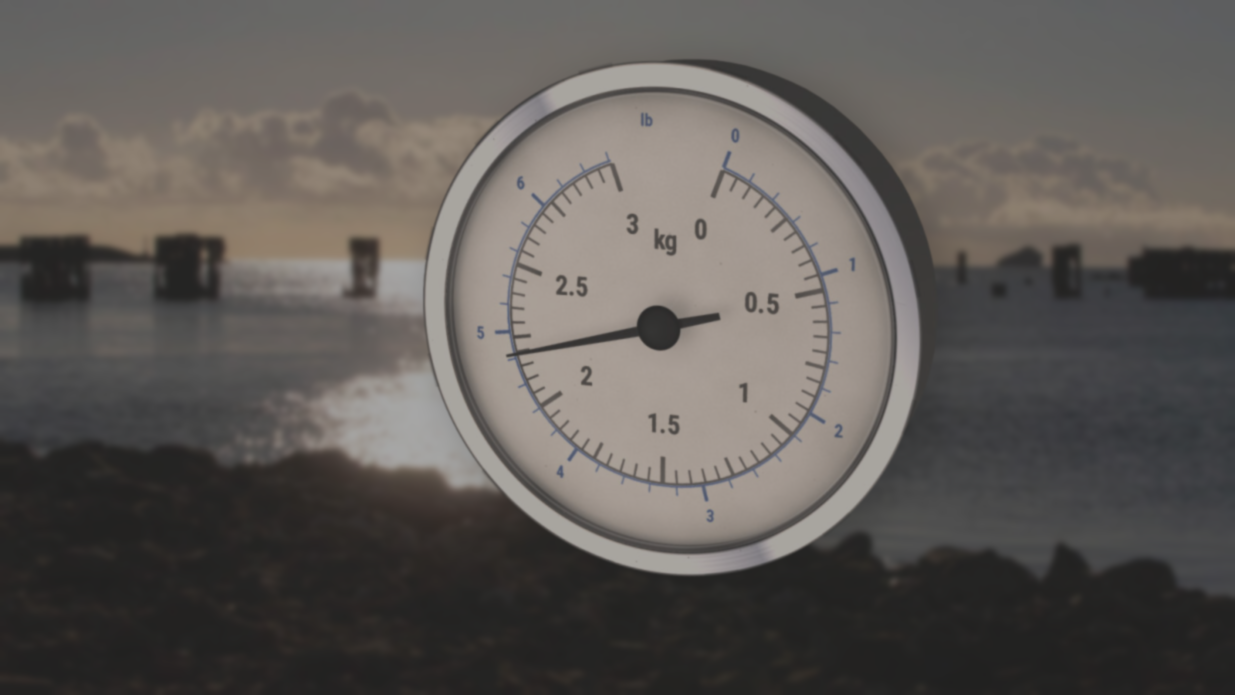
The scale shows 2.2 kg
